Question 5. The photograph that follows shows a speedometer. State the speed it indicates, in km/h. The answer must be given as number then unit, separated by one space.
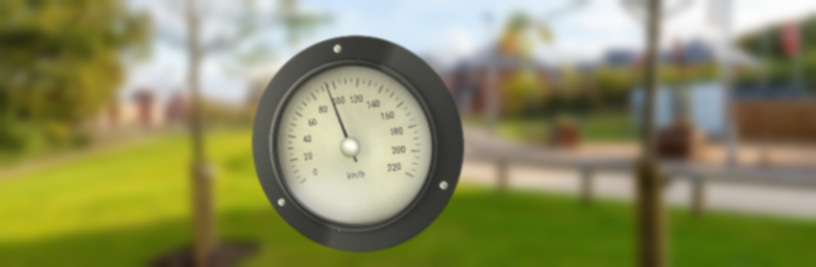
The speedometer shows 95 km/h
